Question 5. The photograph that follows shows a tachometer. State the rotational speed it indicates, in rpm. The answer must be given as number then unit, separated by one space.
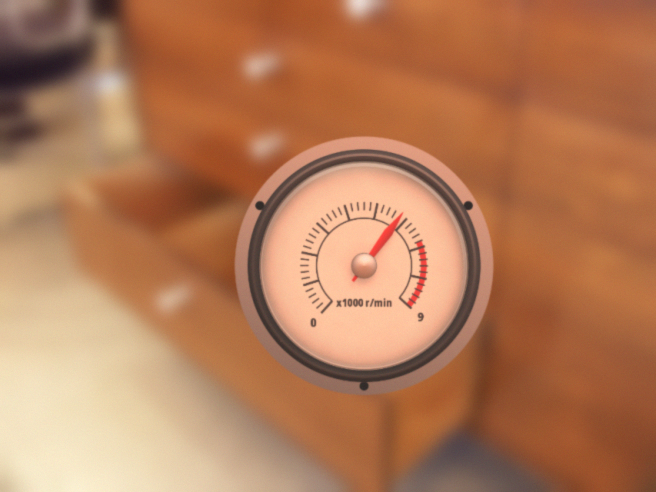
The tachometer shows 5800 rpm
